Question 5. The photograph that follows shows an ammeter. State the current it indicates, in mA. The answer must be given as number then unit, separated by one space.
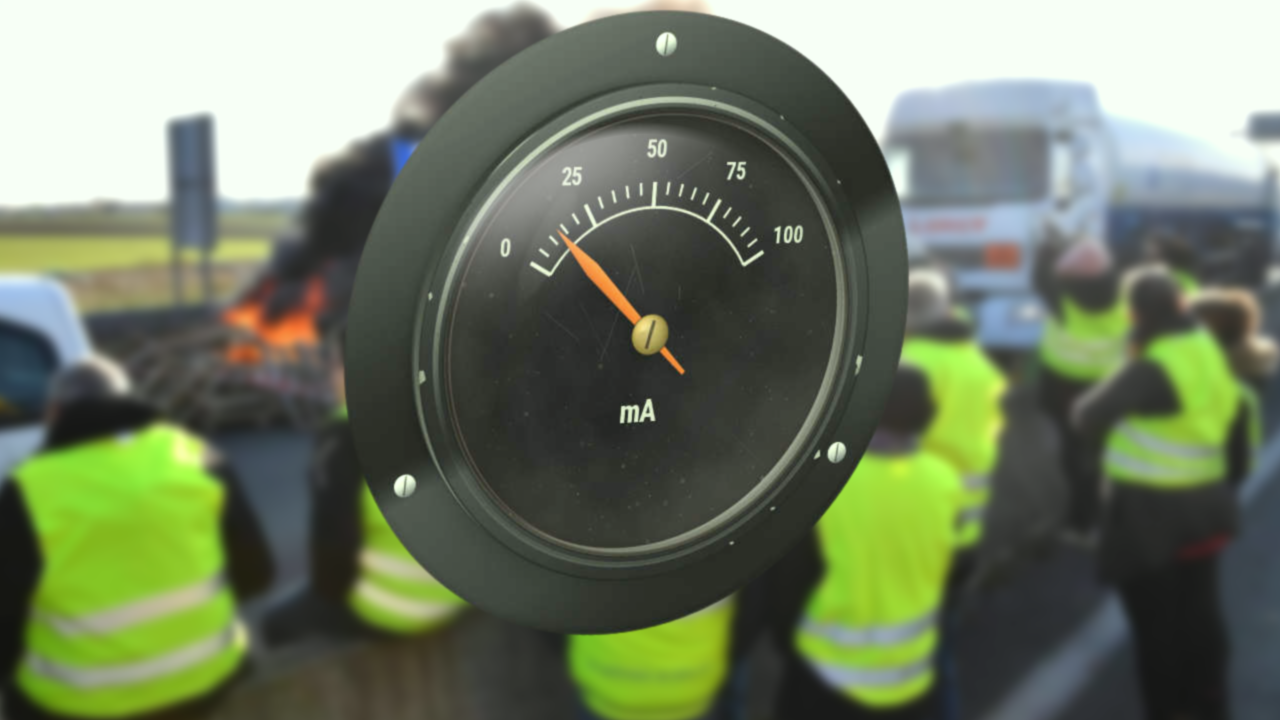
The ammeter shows 12.5 mA
